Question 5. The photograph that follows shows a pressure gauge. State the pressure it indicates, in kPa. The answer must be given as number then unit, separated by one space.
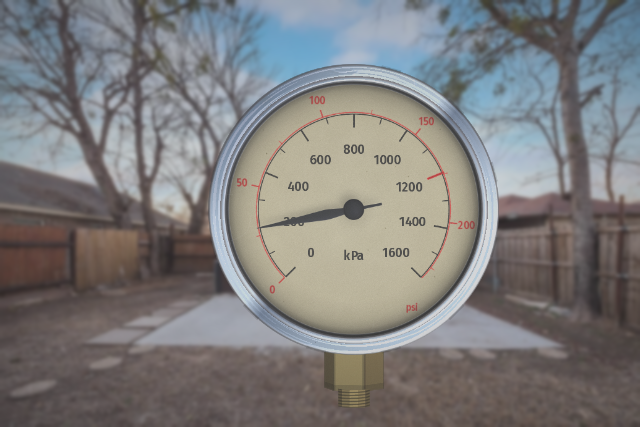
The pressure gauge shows 200 kPa
